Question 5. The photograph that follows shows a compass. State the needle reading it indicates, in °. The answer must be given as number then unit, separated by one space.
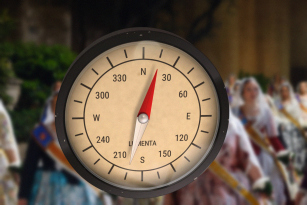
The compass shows 15 °
